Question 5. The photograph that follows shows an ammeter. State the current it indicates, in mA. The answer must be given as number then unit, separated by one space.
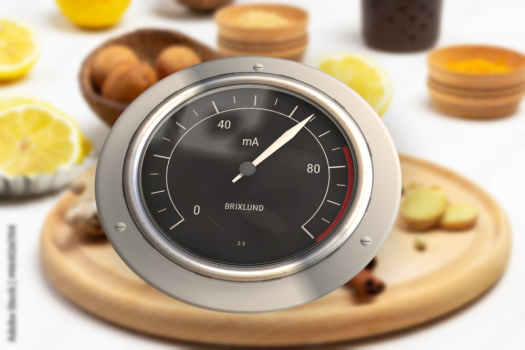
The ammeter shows 65 mA
